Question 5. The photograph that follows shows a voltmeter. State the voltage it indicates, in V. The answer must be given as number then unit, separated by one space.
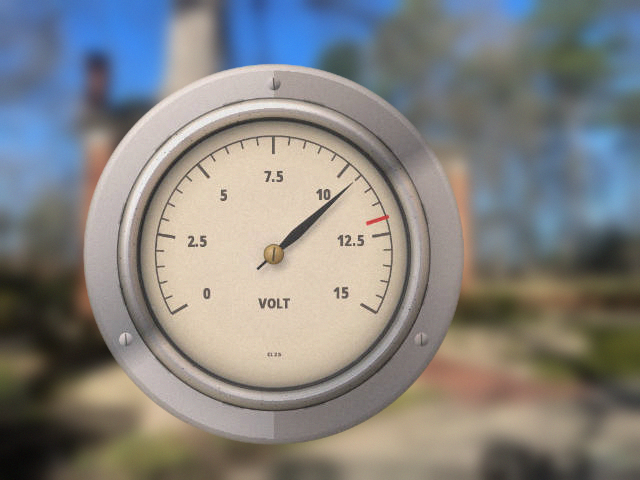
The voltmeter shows 10.5 V
